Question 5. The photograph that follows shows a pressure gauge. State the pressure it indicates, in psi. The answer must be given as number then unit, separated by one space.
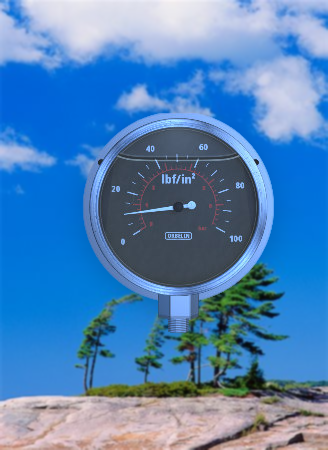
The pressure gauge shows 10 psi
